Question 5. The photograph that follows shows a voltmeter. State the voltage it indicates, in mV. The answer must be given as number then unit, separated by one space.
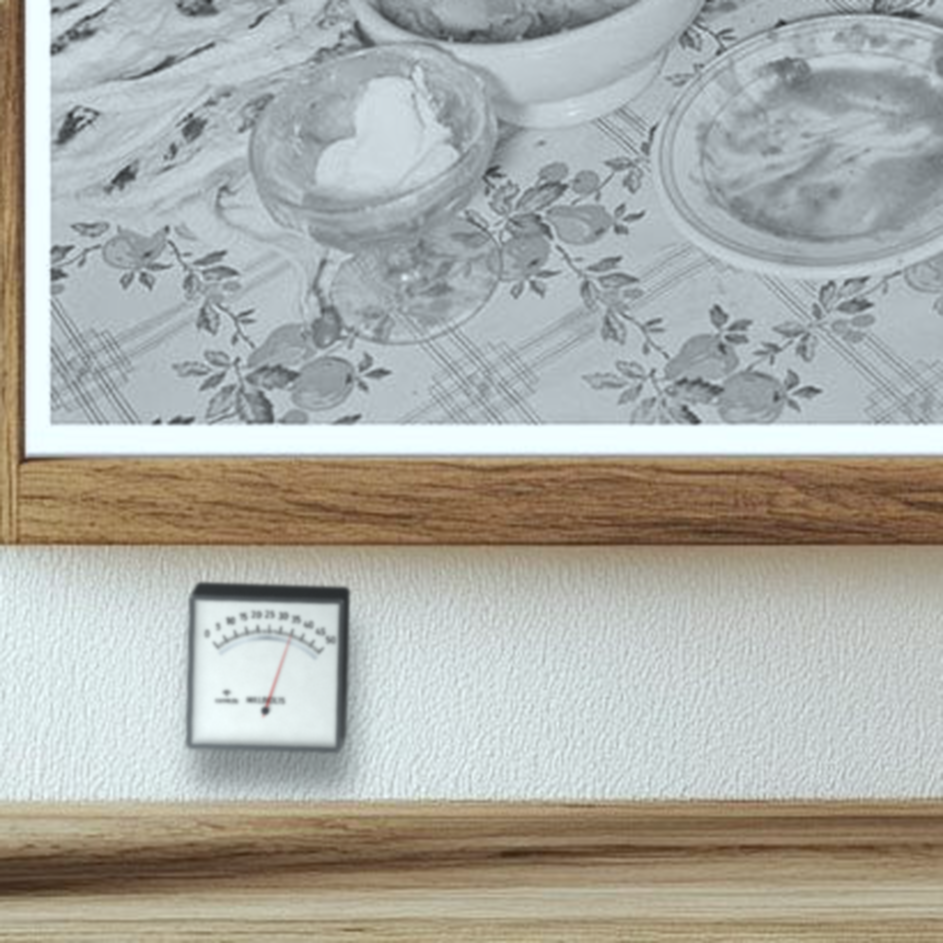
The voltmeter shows 35 mV
